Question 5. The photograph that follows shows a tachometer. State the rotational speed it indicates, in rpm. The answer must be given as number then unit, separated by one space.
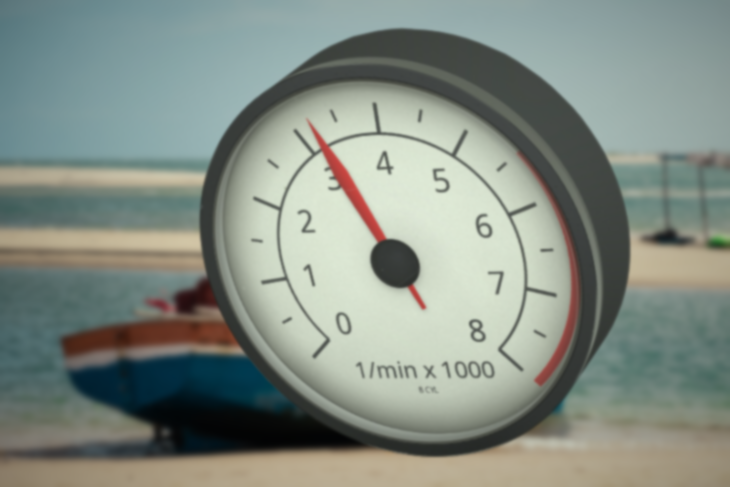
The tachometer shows 3250 rpm
